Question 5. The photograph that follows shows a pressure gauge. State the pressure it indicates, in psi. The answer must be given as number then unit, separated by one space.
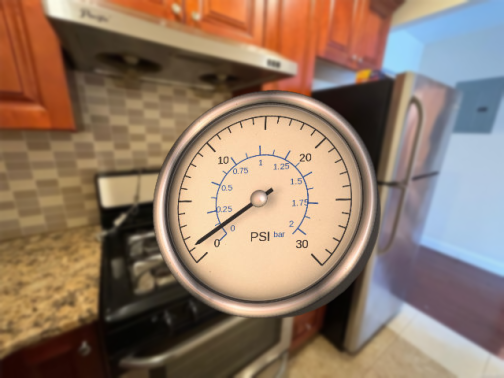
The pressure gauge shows 1 psi
